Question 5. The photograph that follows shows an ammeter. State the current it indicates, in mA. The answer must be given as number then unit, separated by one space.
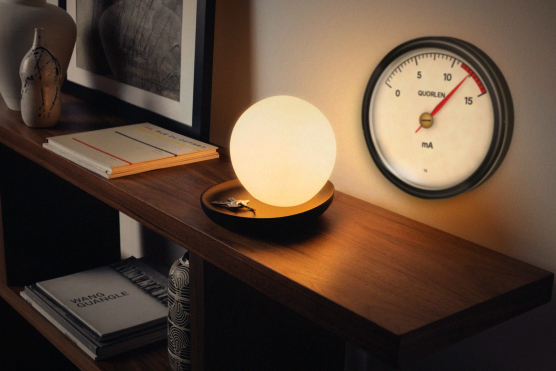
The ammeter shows 12.5 mA
